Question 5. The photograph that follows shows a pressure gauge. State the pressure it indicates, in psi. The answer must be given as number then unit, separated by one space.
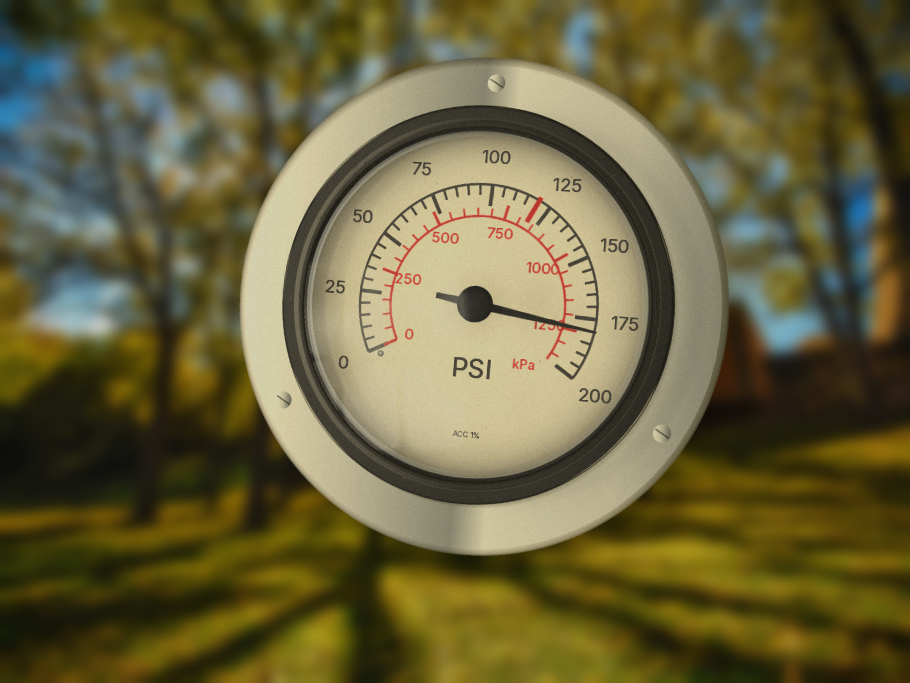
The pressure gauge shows 180 psi
